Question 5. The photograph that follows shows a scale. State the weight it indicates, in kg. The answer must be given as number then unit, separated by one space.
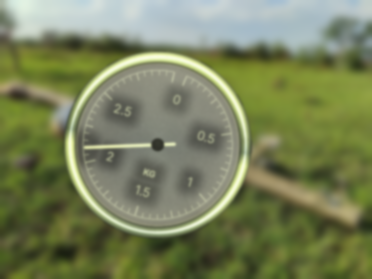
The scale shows 2.1 kg
